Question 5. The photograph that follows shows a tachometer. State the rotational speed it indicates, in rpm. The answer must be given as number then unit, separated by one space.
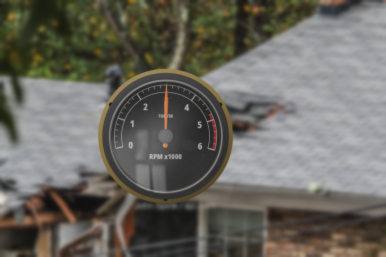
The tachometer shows 3000 rpm
